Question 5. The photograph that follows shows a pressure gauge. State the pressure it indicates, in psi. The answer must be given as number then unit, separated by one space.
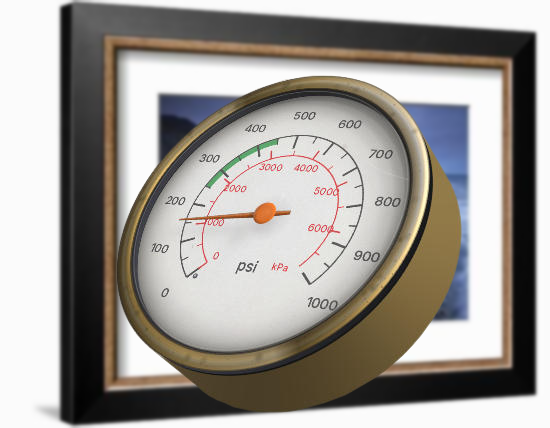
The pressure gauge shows 150 psi
